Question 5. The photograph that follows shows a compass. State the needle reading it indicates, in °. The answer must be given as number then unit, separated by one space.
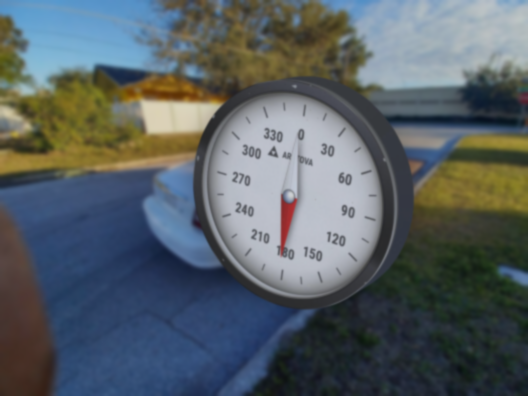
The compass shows 180 °
